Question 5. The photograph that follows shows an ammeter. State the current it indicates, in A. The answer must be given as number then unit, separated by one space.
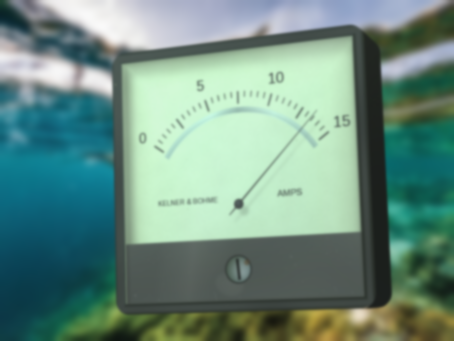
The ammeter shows 13.5 A
